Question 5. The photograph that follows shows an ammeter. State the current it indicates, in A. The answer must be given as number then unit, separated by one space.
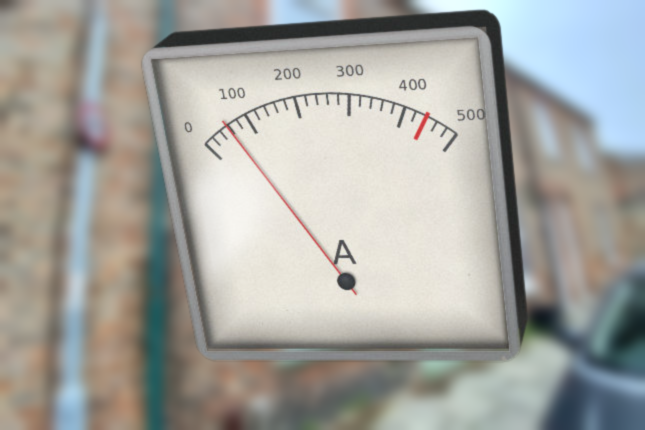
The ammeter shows 60 A
